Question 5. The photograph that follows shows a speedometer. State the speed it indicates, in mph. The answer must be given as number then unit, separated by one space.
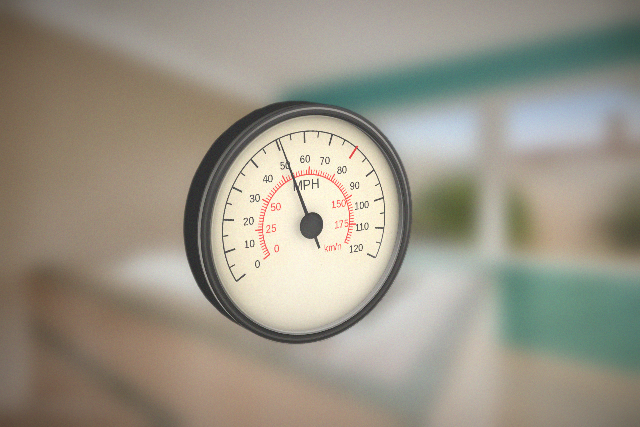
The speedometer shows 50 mph
